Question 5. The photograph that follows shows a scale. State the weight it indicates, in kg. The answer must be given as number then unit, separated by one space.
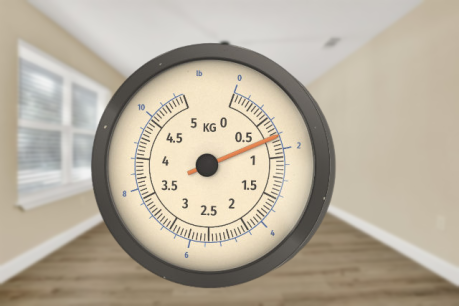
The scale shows 0.75 kg
